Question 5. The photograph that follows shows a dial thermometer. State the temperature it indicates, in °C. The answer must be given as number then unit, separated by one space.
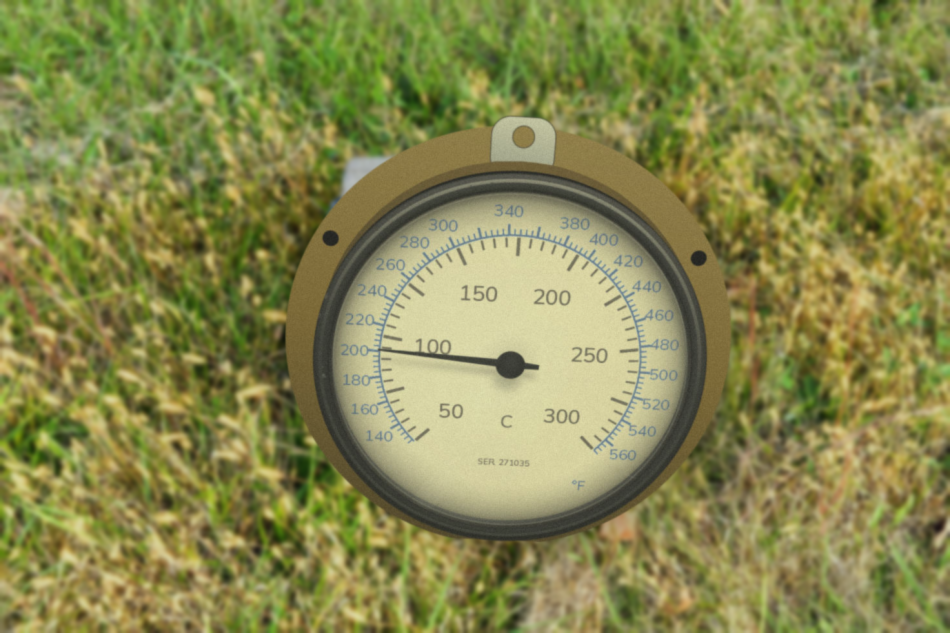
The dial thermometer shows 95 °C
